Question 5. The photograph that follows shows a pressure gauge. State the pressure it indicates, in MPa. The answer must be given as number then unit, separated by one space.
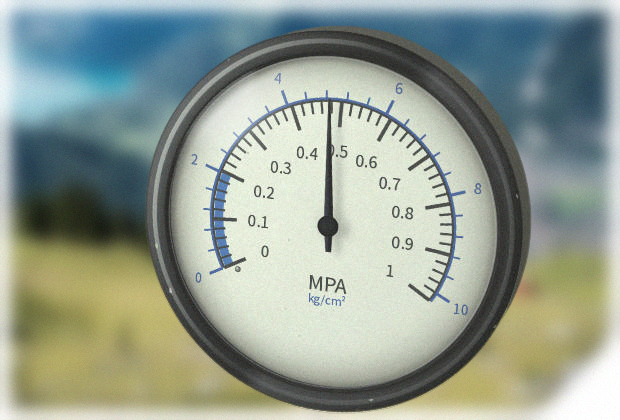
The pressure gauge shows 0.48 MPa
